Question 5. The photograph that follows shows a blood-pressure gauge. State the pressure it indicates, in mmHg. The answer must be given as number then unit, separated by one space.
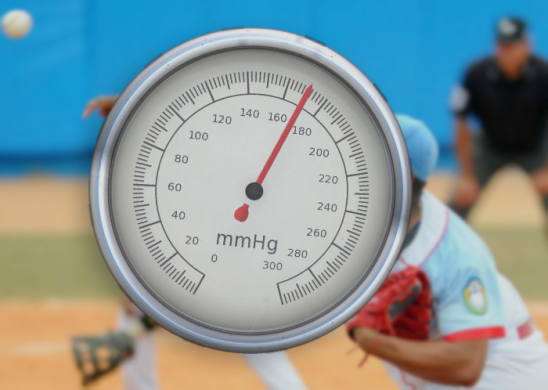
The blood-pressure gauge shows 170 mmHg
